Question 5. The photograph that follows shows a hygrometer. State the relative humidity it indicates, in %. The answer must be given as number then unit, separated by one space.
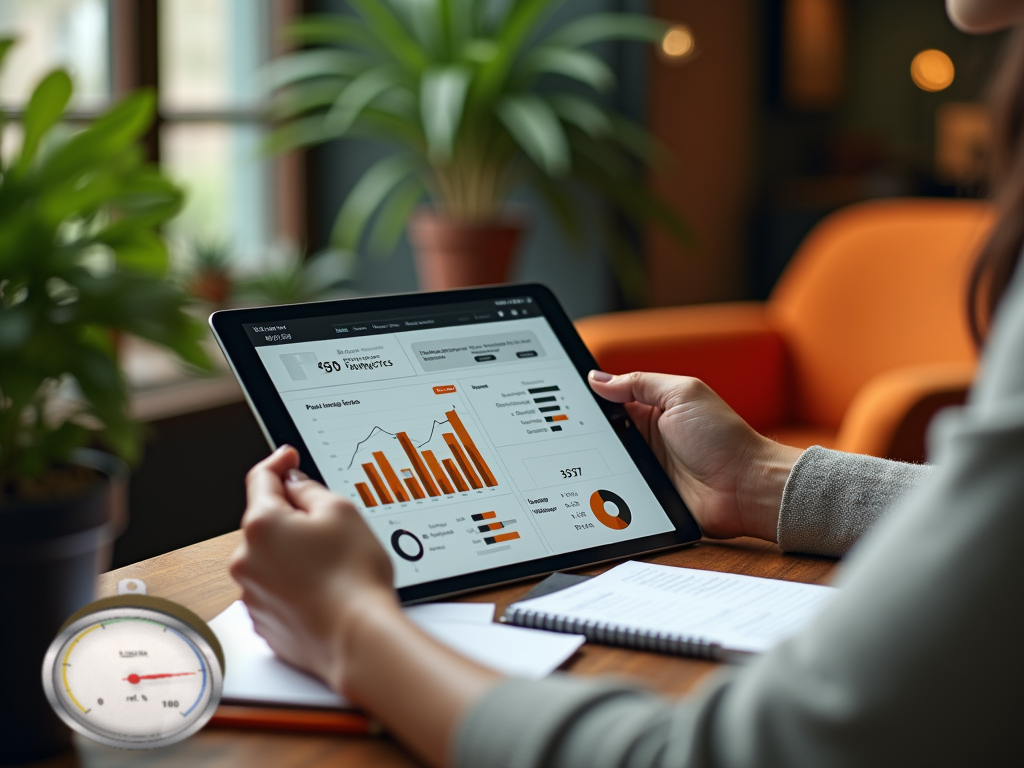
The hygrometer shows 80 %
